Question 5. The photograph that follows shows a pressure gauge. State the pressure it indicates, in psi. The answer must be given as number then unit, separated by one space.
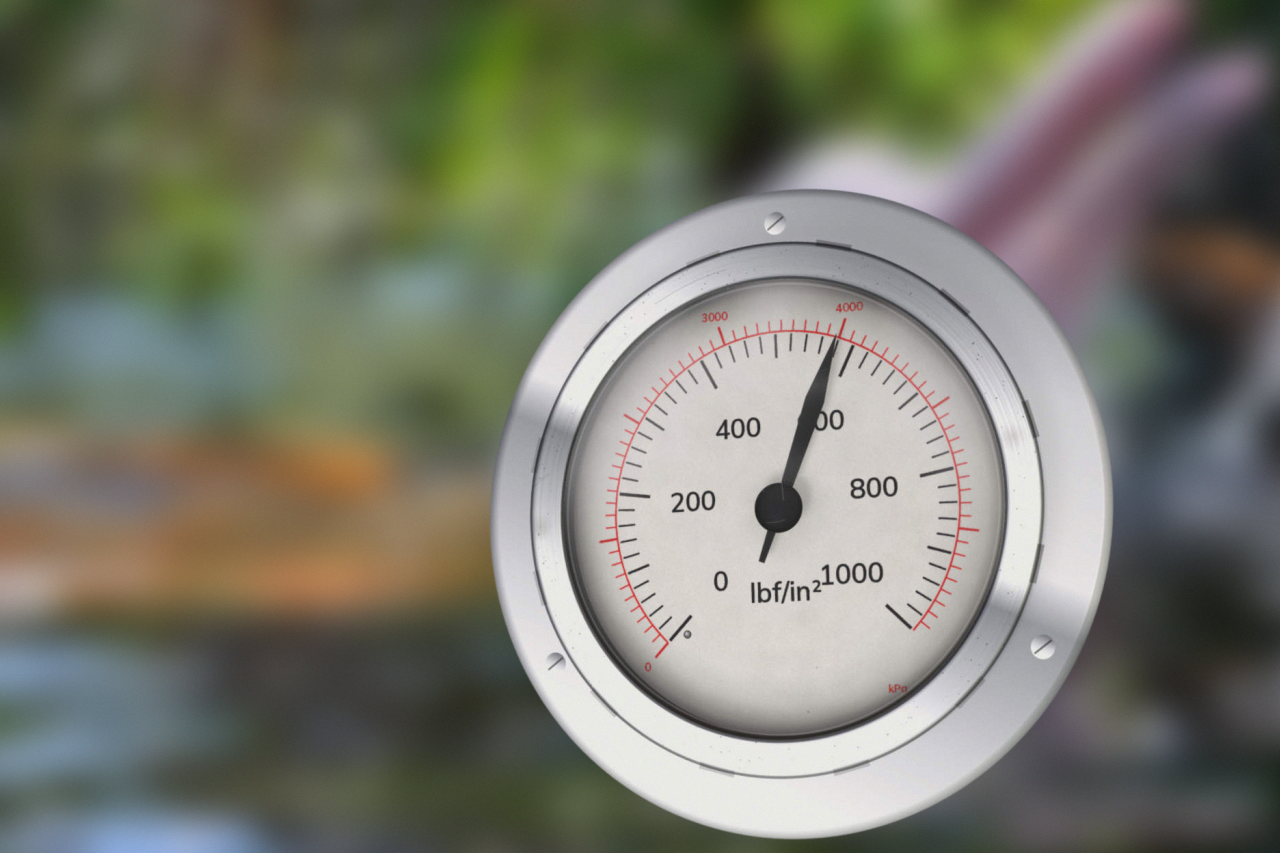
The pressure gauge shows 580 psi
